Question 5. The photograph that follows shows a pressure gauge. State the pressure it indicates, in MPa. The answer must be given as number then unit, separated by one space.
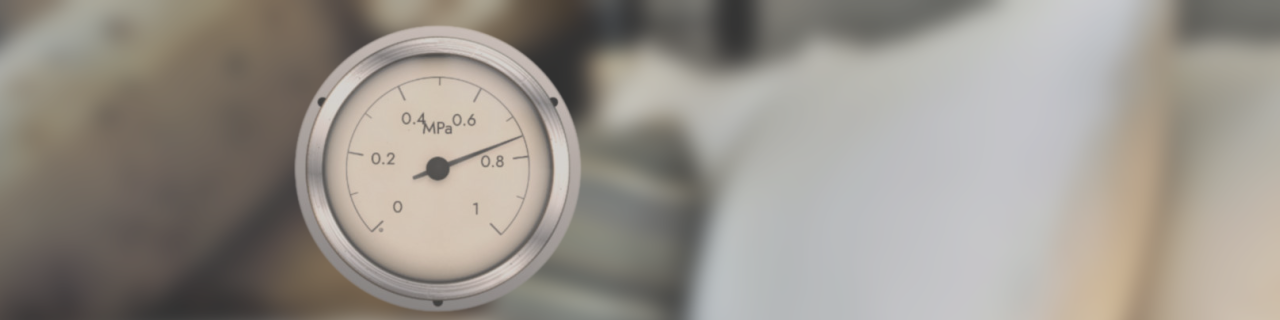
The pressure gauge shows 0.75 MPa
